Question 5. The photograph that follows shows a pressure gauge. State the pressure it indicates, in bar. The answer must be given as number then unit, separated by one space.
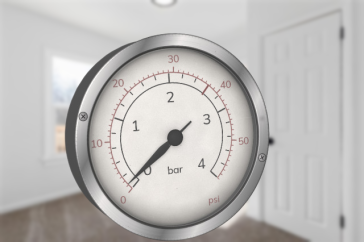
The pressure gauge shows 0.1 bar
